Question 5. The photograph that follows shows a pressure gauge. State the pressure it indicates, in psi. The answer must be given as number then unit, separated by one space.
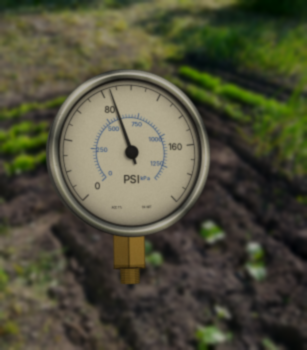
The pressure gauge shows 85 psi
